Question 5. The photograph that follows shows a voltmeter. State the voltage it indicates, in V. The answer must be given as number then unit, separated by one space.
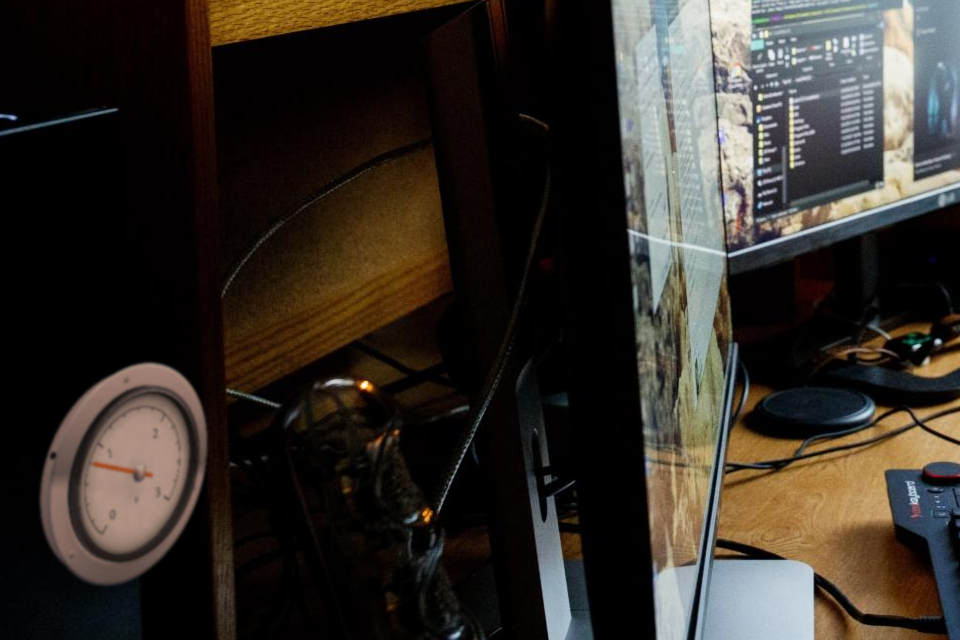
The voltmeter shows 0.8 V
